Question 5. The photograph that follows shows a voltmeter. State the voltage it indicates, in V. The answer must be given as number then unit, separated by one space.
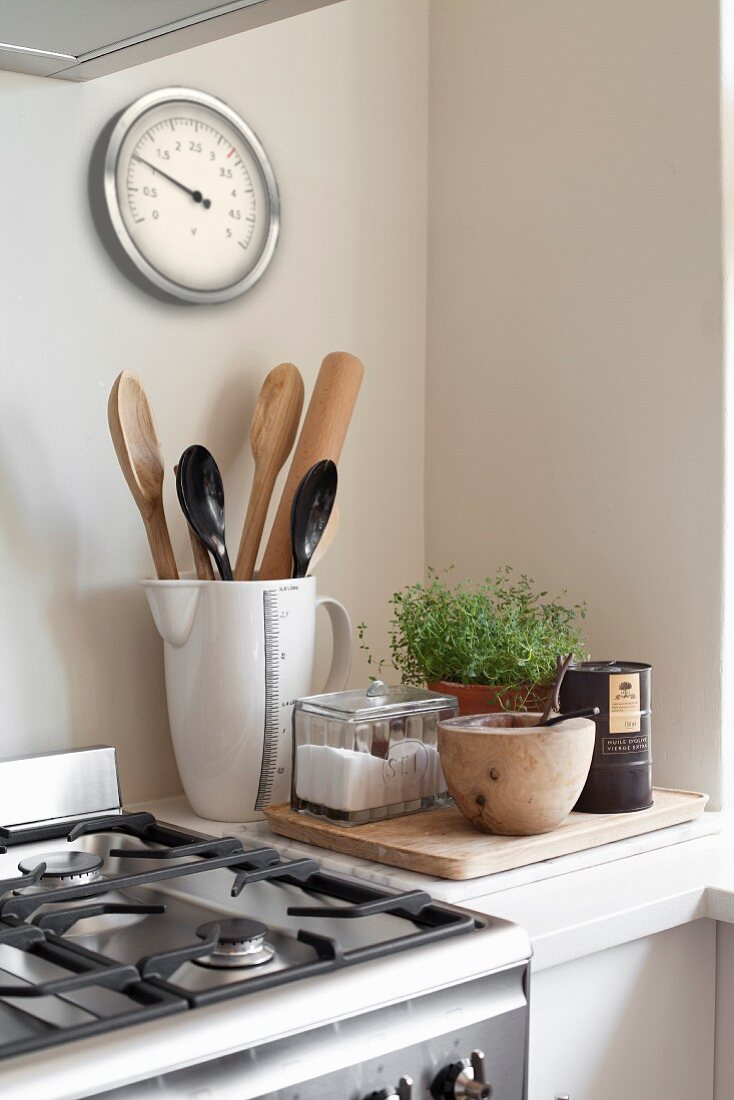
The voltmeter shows 1 V
